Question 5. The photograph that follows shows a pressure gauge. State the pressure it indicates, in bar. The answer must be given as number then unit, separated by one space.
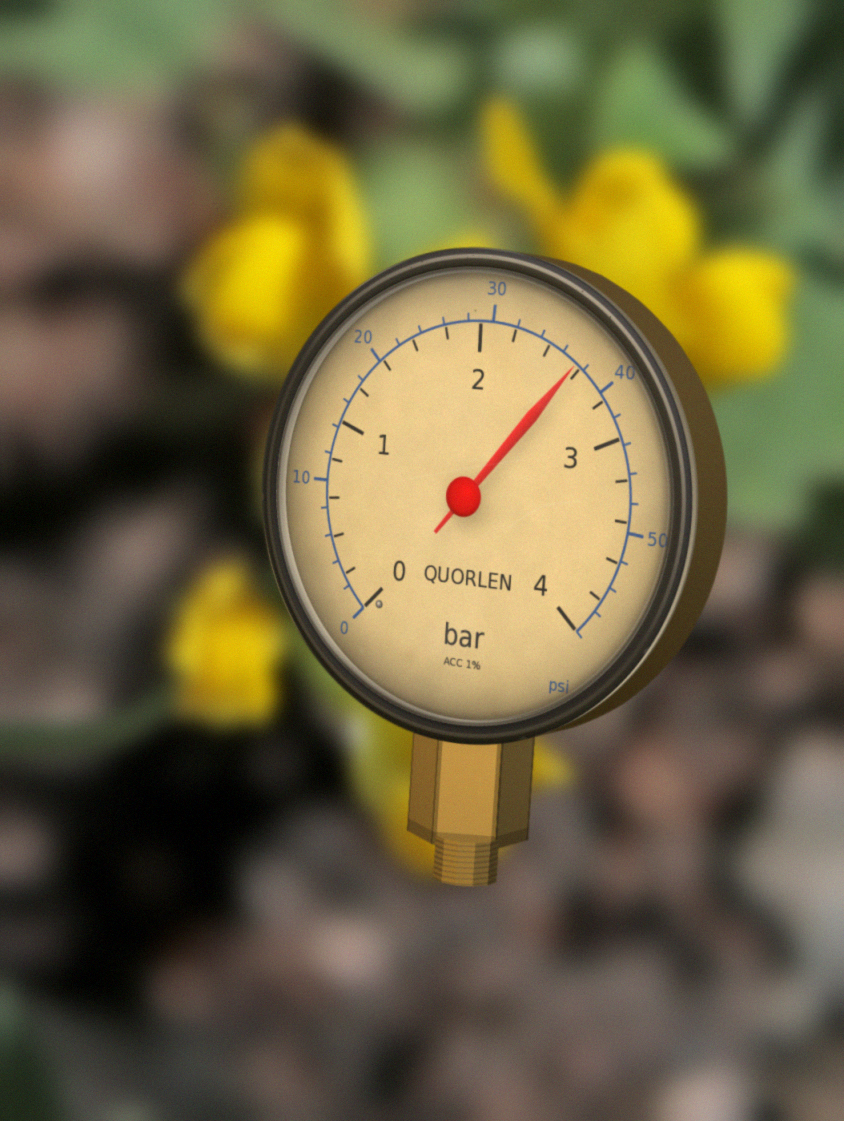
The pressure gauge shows 2.6 bar
